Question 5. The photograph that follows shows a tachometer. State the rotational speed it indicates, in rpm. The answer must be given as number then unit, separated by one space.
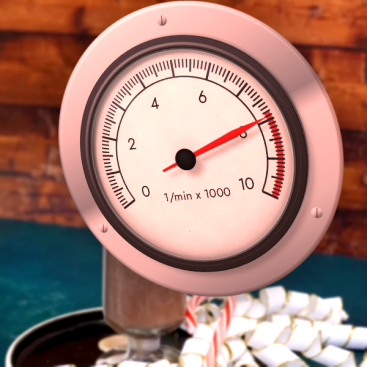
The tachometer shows 7900 rpm
